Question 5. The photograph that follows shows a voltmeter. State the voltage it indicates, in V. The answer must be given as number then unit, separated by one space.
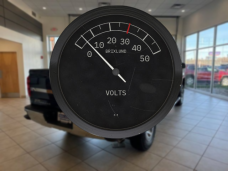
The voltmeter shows 5 V
